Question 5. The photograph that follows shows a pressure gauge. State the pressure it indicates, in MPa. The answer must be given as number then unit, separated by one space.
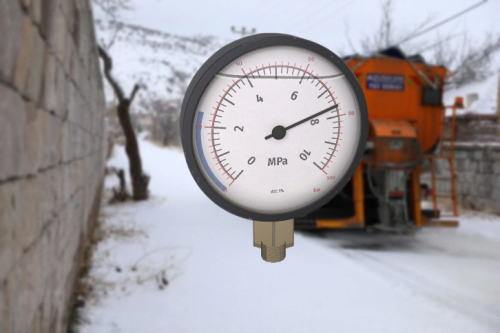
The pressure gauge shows 7.6 MPa
